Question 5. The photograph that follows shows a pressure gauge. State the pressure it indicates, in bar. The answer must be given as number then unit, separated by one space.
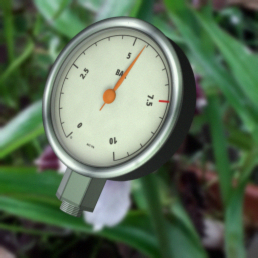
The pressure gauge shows 5.5 bar
